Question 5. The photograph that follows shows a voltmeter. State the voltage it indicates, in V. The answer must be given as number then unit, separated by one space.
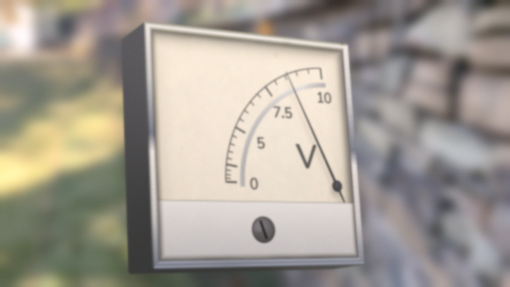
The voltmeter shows 8.5 V
